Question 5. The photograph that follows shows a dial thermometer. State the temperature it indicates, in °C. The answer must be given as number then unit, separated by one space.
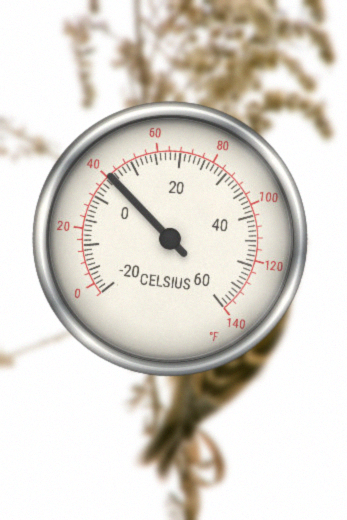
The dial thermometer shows 5 °C
